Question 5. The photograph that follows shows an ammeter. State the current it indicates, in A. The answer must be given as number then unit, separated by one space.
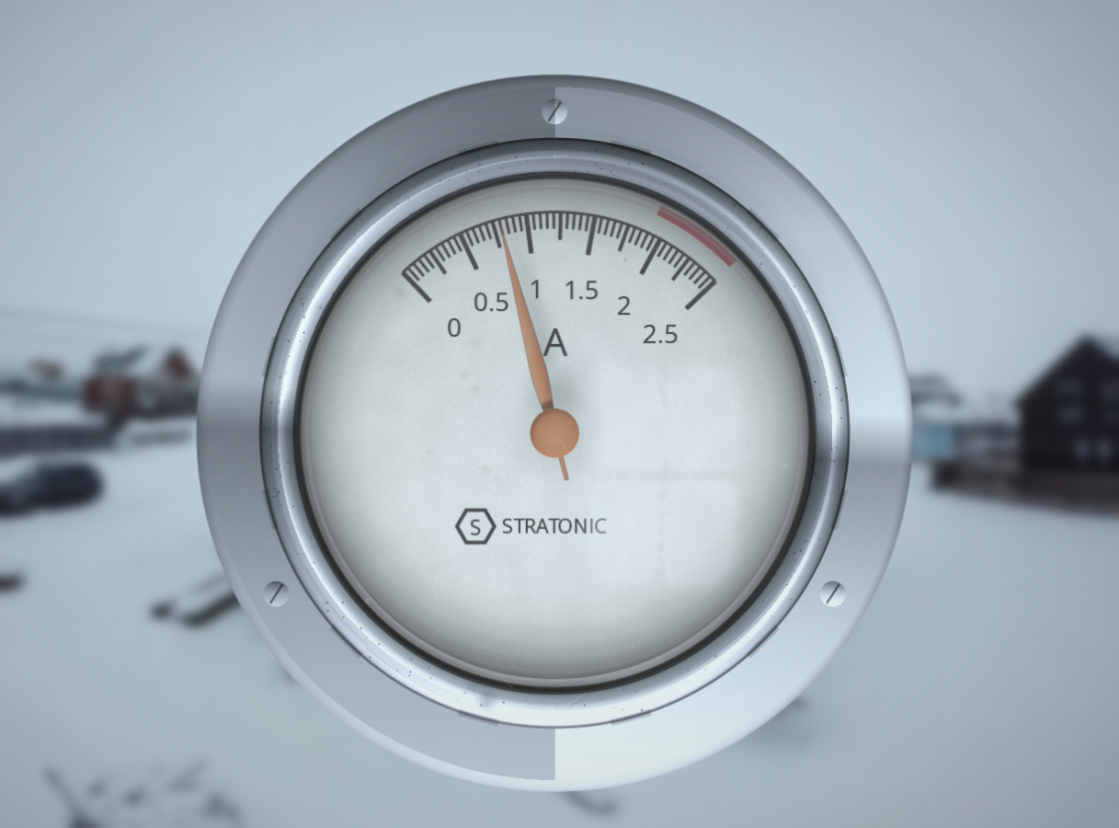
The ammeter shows 0.8 A
